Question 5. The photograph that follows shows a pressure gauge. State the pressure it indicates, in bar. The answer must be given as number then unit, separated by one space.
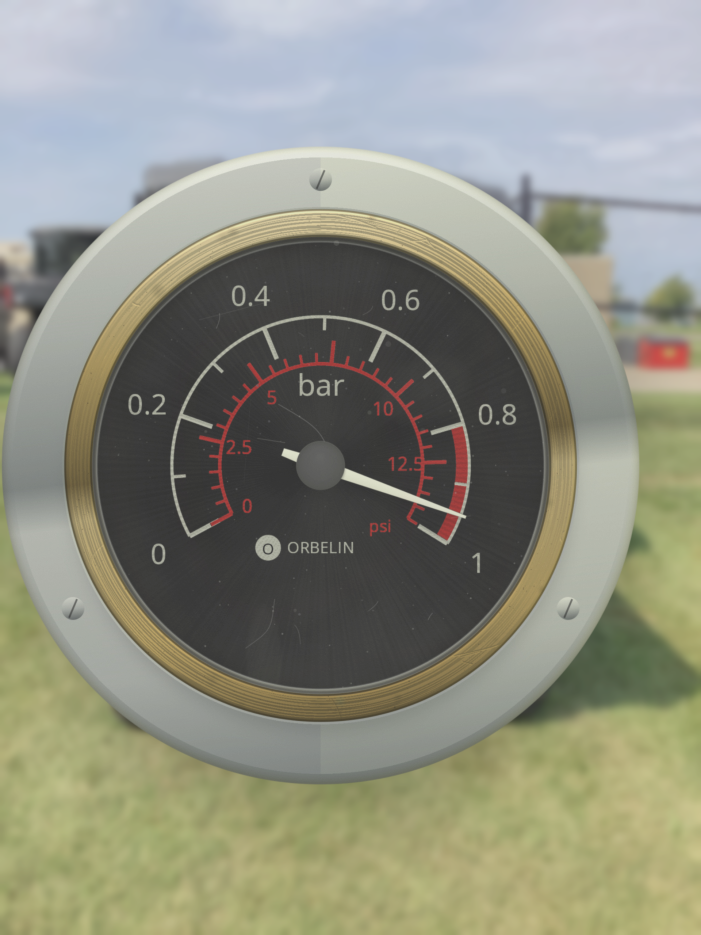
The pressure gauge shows 0.95 bar
